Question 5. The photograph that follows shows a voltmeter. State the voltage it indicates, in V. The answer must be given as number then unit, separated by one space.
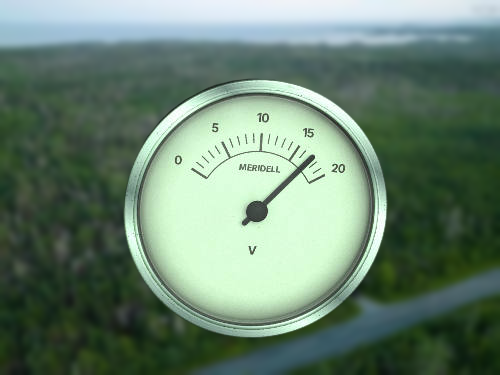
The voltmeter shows 17 V
